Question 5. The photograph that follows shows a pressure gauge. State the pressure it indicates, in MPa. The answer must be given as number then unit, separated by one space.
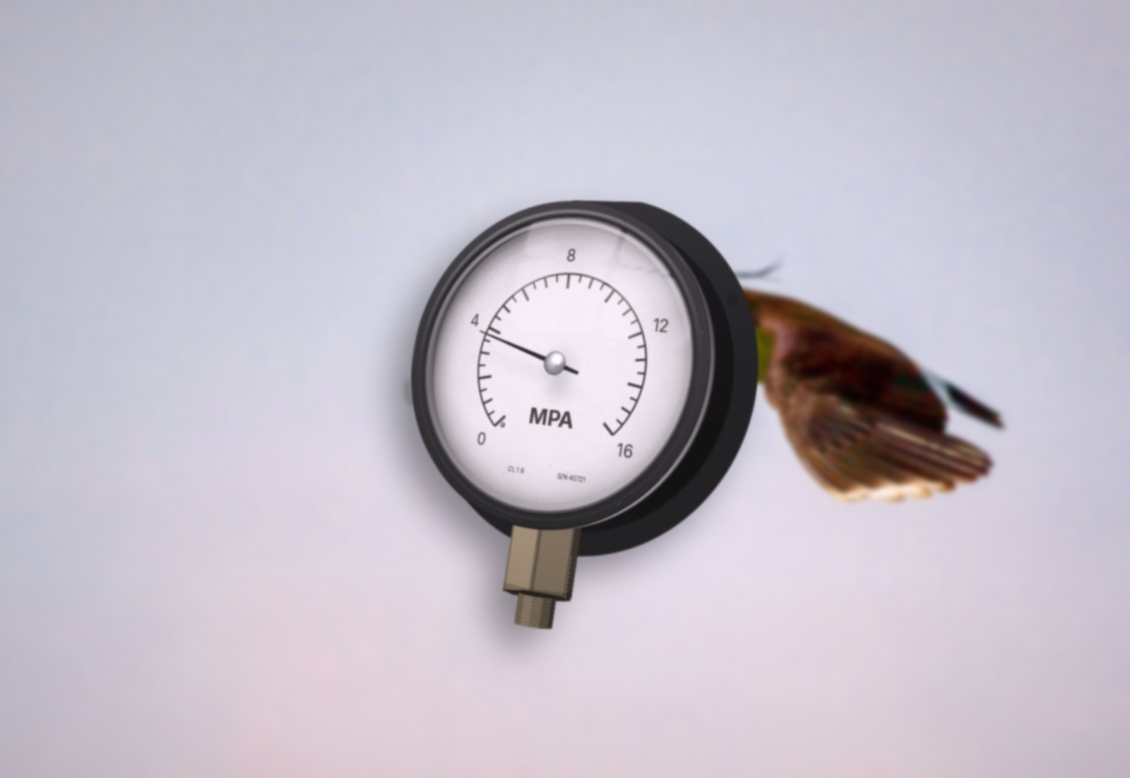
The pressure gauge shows 3.75 MPa
